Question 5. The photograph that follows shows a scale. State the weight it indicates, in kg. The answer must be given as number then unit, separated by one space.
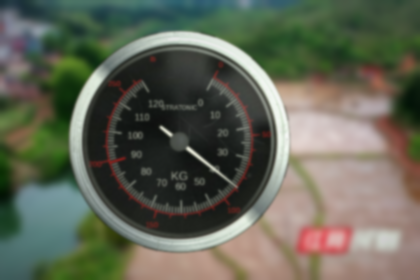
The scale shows 40 kg
